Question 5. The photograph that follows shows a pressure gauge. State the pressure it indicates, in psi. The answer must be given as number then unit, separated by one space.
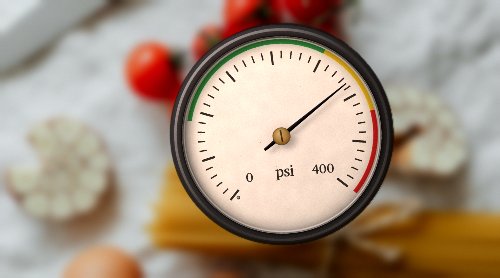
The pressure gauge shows 285 psi
